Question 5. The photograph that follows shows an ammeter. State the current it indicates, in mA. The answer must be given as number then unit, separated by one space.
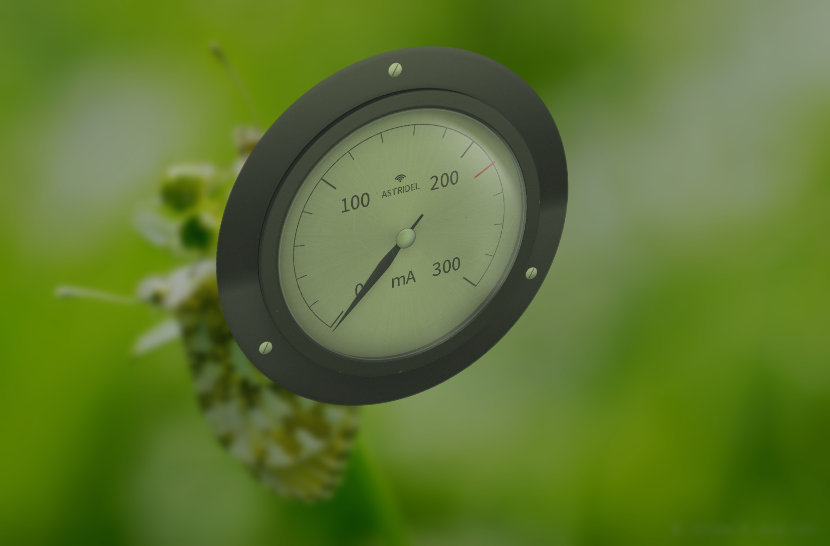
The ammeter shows 0 mA
